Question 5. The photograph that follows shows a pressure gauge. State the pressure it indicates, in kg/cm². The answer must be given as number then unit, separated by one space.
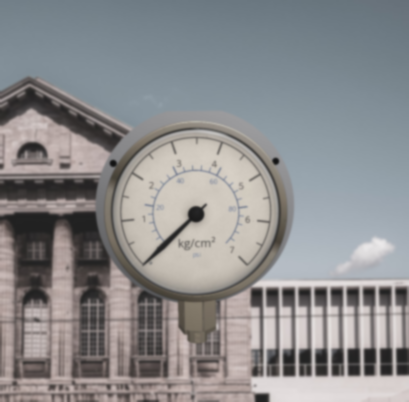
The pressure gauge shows 0 kg/cm²
